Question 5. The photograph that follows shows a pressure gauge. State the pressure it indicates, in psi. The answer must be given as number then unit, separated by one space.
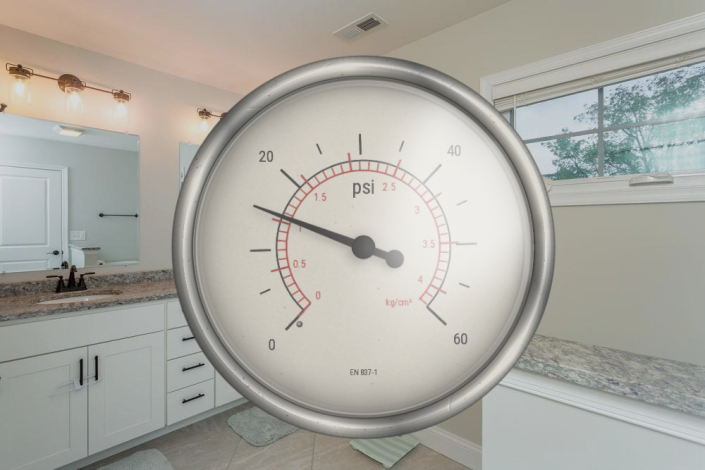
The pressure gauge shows 15 psi
